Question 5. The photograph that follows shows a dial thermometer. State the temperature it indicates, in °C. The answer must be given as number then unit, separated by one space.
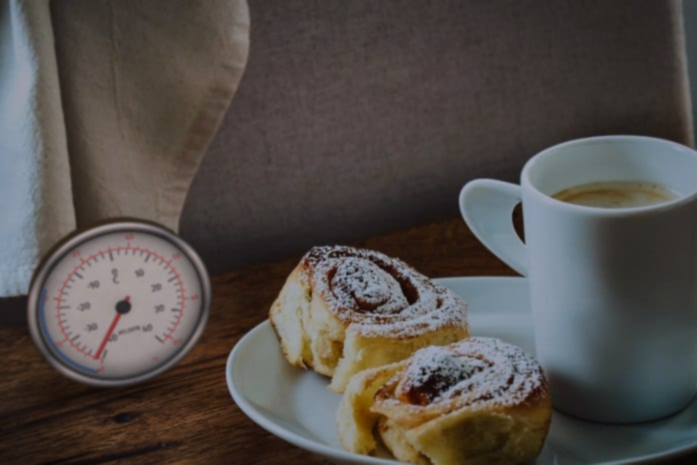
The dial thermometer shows -38 °C
